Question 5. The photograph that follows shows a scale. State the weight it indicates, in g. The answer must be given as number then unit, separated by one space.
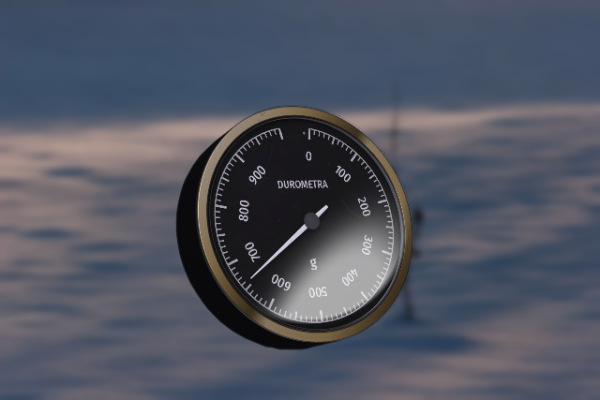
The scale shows 660 g
